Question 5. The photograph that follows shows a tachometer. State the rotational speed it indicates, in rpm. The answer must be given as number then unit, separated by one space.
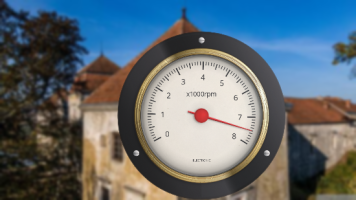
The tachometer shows 7500 rpm
